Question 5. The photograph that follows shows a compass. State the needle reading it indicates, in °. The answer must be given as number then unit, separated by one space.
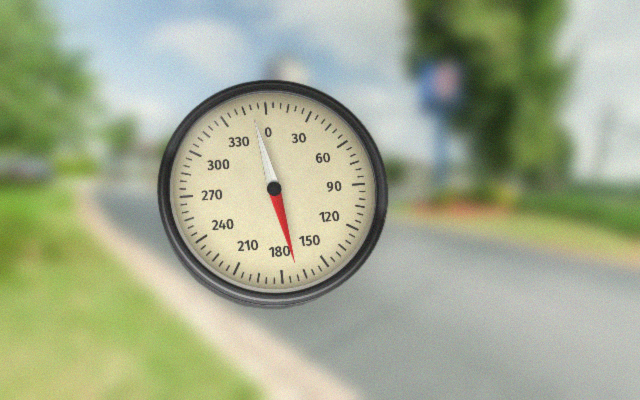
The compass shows 170 °
